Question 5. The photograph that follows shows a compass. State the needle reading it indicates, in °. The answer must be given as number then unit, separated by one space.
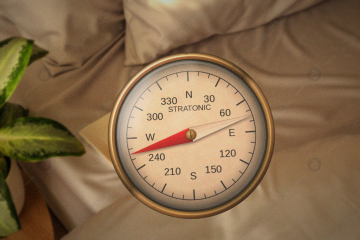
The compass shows 255 °
